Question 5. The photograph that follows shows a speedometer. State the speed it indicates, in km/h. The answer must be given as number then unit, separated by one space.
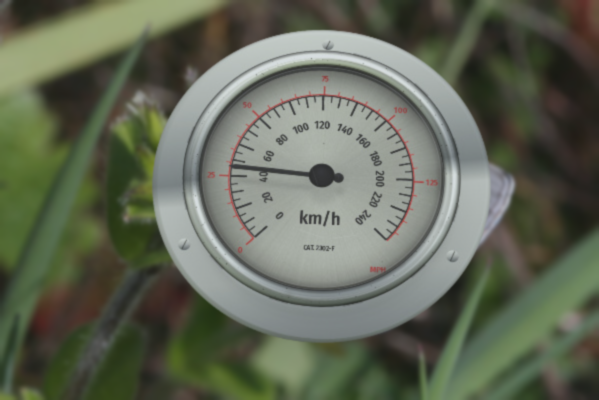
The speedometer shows 45 km/h
